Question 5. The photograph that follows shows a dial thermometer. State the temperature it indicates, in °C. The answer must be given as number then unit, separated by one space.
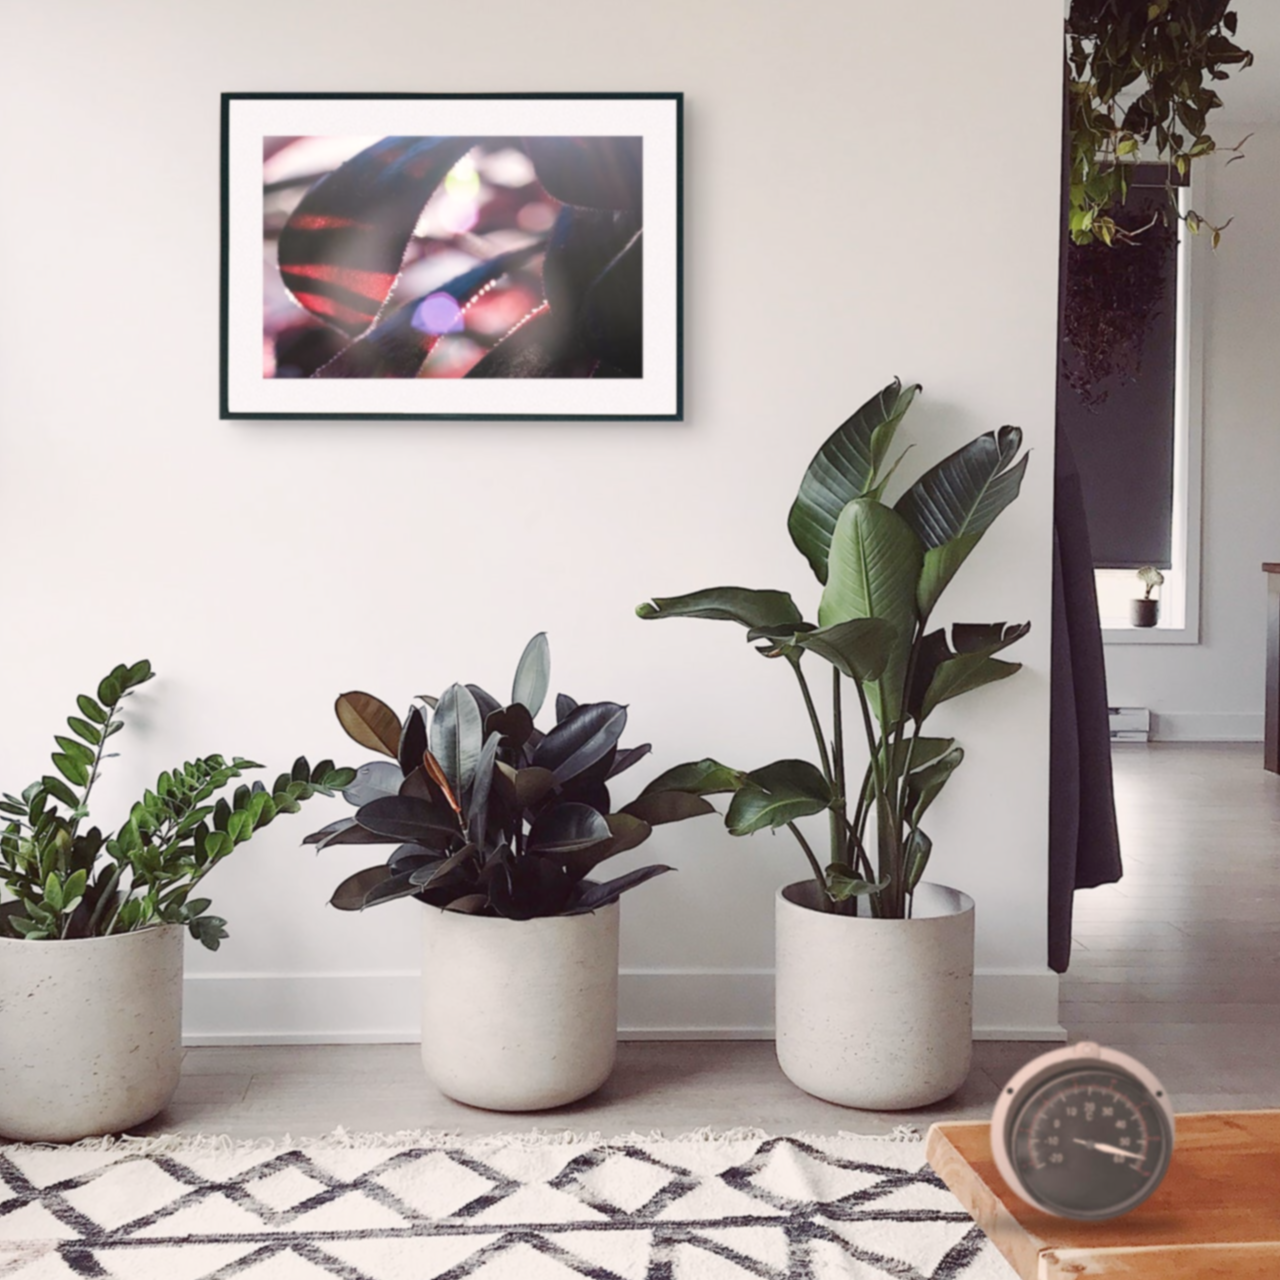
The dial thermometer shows 55 °C
